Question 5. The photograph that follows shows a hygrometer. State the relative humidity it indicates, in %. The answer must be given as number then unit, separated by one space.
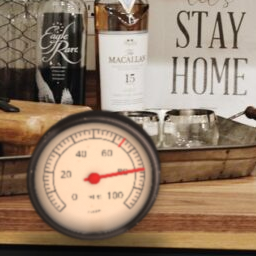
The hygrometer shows 80 %
